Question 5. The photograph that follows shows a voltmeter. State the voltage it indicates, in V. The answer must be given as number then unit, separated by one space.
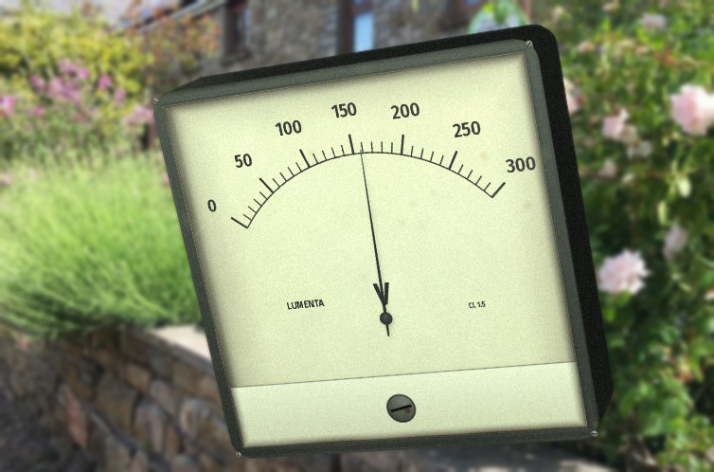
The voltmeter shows 160 V
